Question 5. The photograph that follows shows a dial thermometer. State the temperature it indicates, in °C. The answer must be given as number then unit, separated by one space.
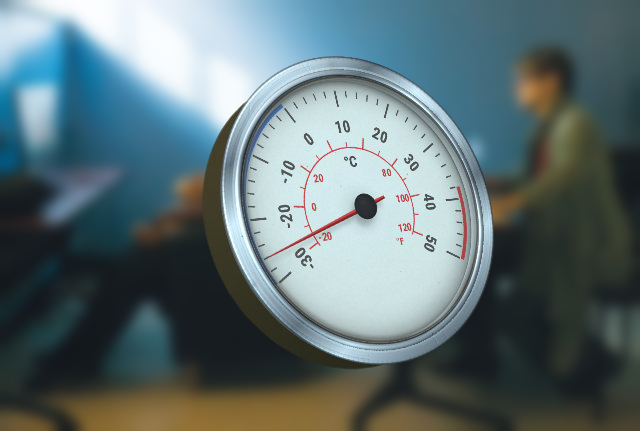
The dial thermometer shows -26 °C
